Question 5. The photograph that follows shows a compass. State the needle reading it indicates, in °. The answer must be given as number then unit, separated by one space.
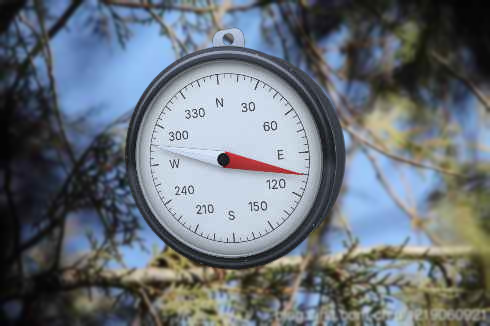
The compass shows 105 °
